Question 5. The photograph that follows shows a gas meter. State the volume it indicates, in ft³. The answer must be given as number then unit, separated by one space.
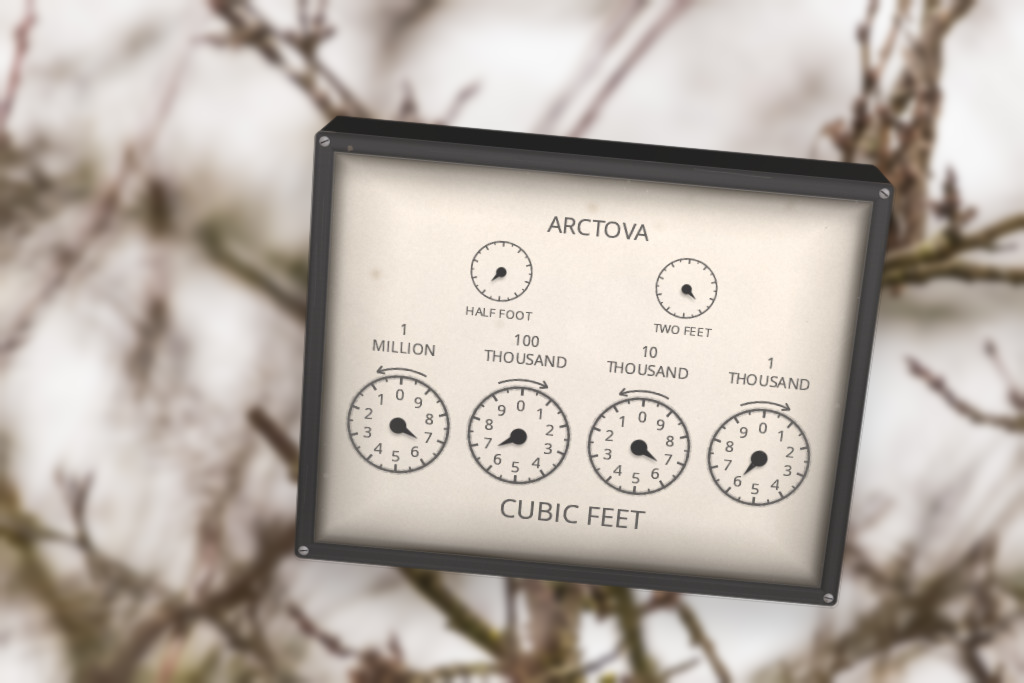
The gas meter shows 666600 ft³
